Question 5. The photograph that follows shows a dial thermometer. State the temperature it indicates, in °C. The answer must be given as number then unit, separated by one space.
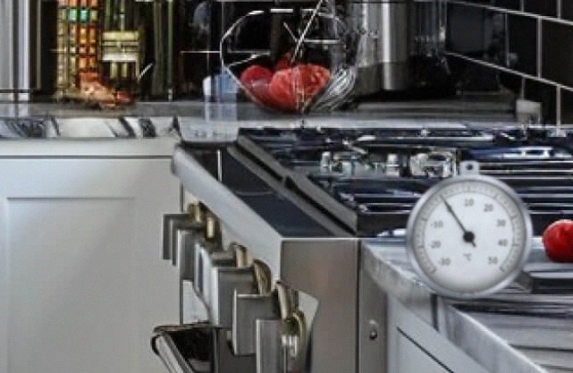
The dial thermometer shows 0 °C
